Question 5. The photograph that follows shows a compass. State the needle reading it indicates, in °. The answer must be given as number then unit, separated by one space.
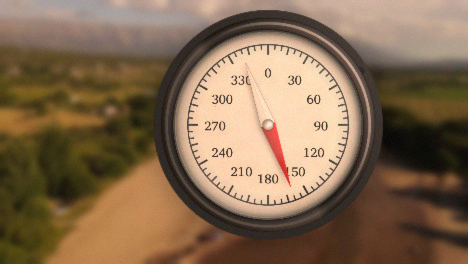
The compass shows 160 °
